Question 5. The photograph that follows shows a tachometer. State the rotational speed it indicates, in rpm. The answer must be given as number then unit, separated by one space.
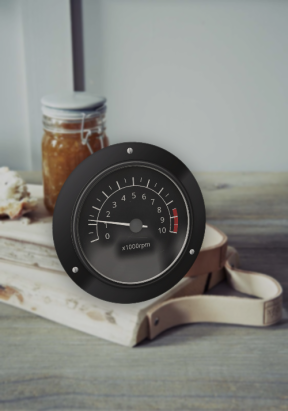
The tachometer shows 1250 rpm
